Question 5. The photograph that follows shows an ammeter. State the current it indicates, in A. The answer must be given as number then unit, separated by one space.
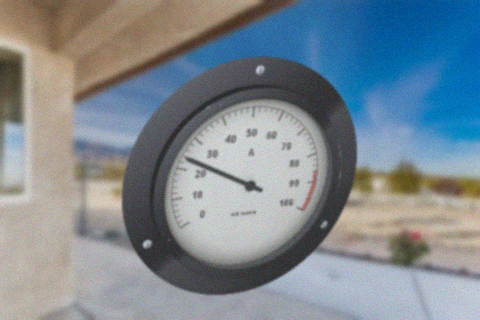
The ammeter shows 24 A
